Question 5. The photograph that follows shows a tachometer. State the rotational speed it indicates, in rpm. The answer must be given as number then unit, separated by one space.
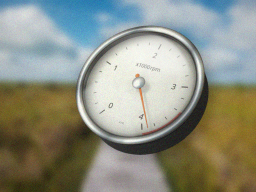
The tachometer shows 3900 rpm
